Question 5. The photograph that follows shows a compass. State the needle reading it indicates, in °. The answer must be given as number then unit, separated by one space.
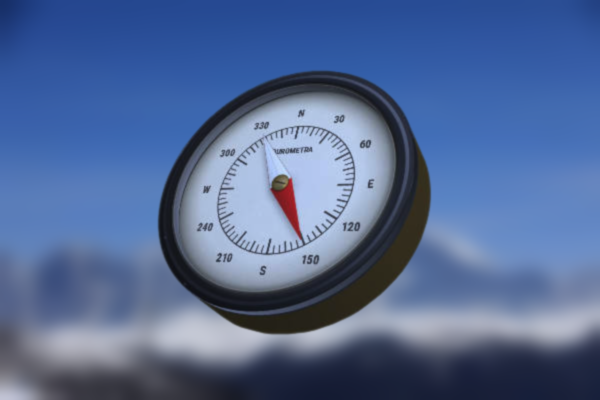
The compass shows 150 °
